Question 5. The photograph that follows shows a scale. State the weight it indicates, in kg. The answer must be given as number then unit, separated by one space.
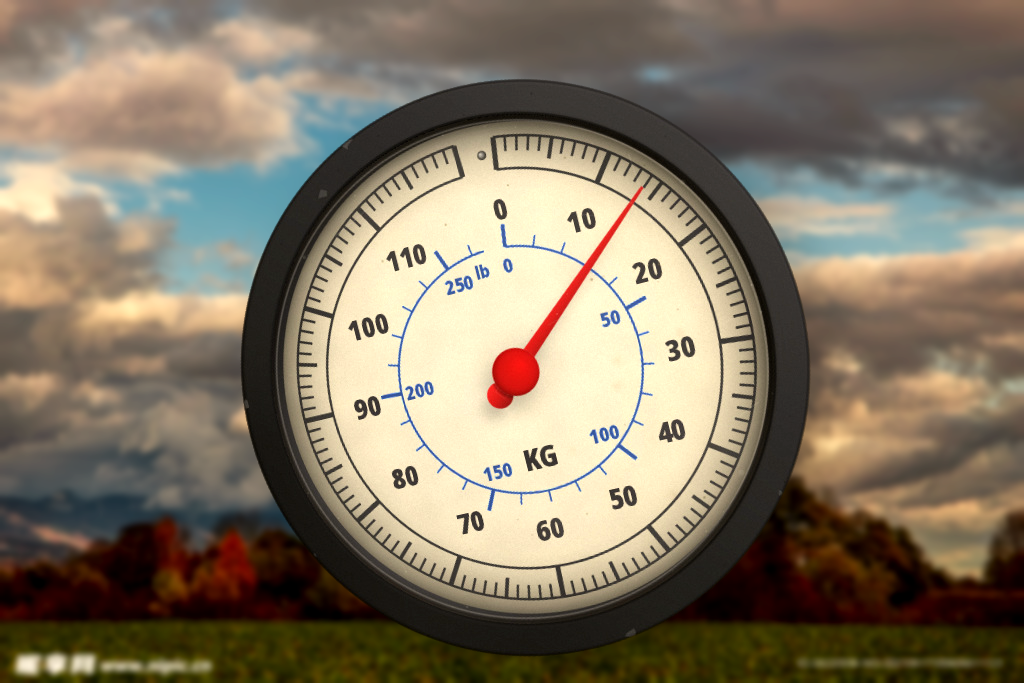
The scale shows 14 kg
